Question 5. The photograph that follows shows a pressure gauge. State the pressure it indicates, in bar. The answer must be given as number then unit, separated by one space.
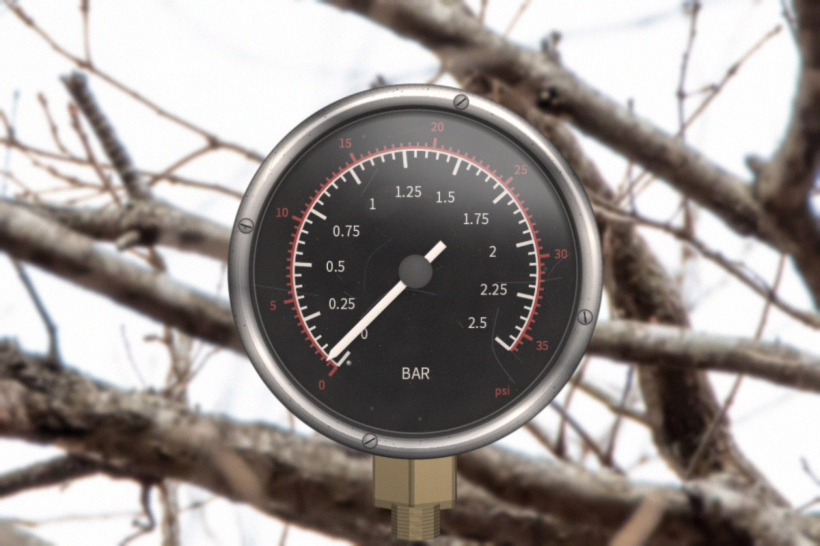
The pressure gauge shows 0.05 bar
